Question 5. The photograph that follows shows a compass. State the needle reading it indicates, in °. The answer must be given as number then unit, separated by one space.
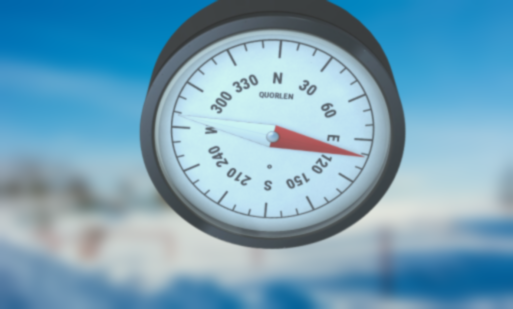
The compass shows 100 °
